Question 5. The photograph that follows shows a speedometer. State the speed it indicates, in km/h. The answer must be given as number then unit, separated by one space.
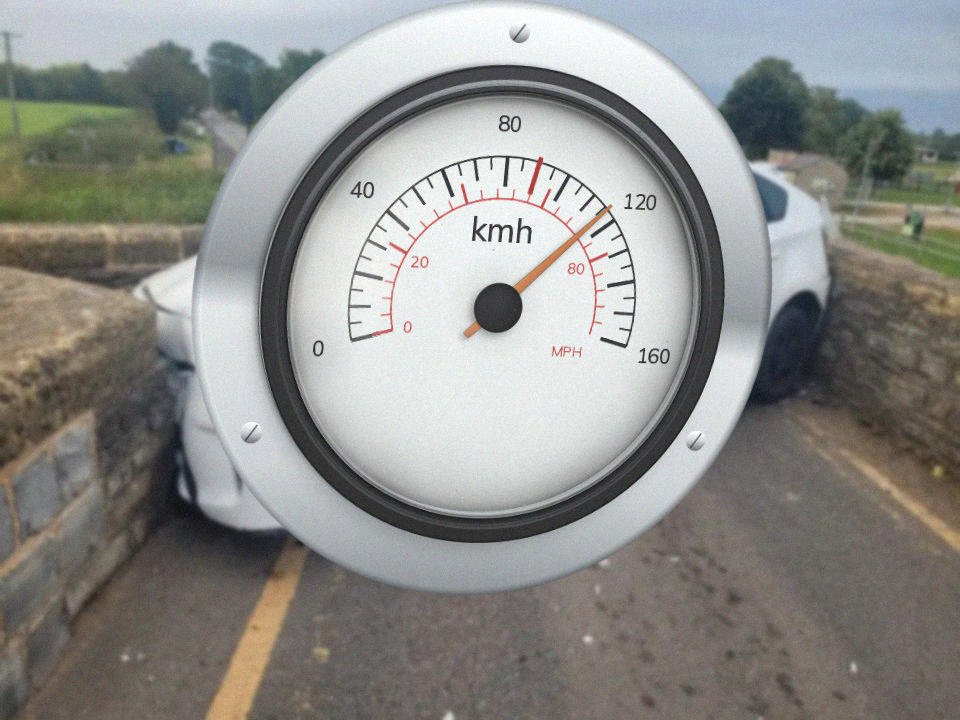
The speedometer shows 115 km/h
